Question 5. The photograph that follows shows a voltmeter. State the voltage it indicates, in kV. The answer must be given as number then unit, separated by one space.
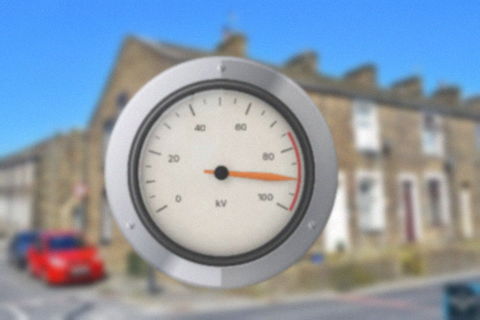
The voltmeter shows 90 kV
